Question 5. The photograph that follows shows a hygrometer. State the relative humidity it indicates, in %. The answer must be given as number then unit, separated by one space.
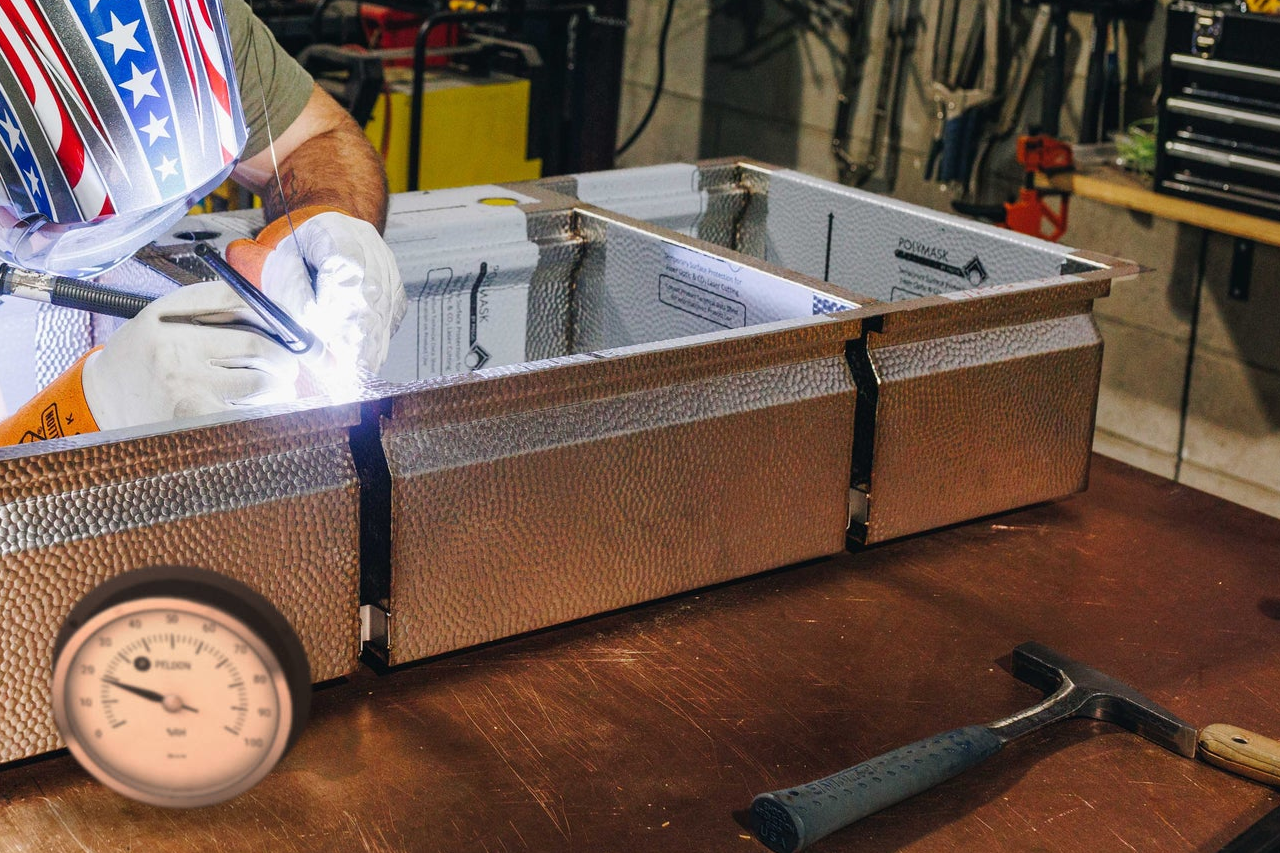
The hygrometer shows 20 %
